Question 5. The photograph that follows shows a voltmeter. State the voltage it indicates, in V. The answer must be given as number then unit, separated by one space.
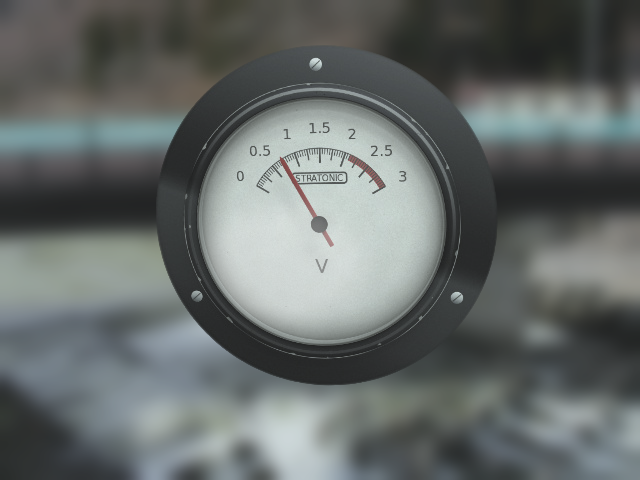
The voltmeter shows 0.75 V
